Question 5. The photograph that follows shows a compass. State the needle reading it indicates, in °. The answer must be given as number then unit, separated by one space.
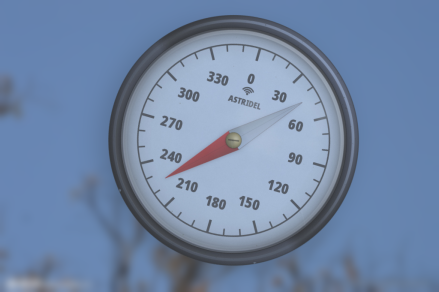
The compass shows 225 °
